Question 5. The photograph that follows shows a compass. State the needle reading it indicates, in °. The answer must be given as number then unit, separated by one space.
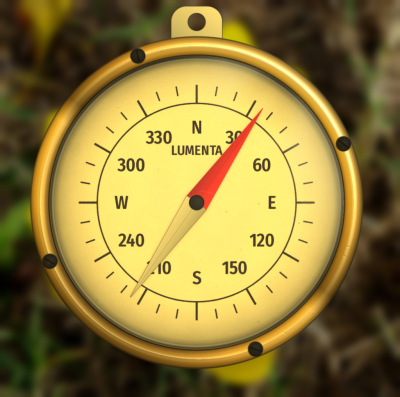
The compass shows 35 °
